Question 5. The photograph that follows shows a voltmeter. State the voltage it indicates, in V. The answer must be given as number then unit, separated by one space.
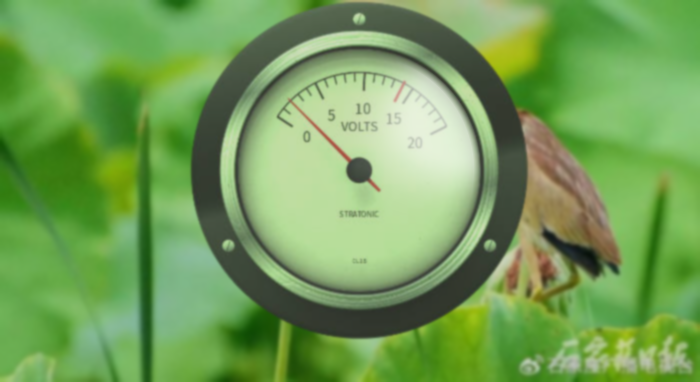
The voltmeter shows 2 V
